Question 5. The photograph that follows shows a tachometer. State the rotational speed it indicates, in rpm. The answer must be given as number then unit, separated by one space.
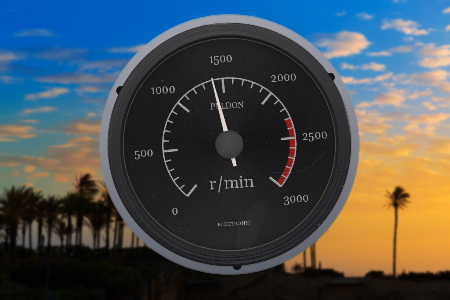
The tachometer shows 1400 rpm
